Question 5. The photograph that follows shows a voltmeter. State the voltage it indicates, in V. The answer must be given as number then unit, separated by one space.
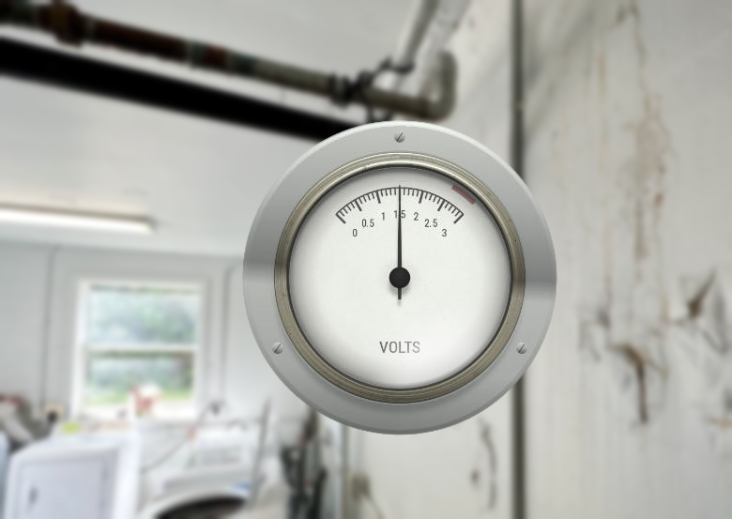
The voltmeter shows 1.5 V
